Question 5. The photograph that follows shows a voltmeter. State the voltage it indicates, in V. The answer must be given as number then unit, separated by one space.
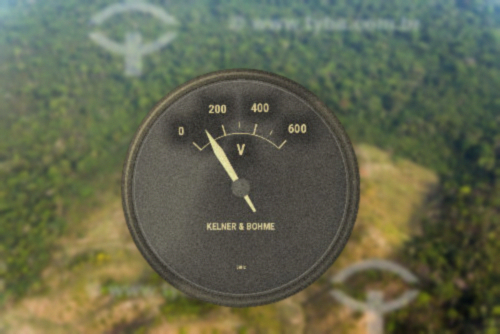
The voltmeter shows 100 V
